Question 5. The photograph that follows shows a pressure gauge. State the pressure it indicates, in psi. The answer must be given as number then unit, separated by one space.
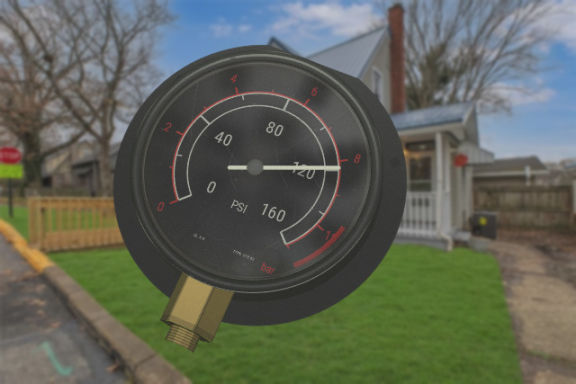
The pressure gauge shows 120 psi
